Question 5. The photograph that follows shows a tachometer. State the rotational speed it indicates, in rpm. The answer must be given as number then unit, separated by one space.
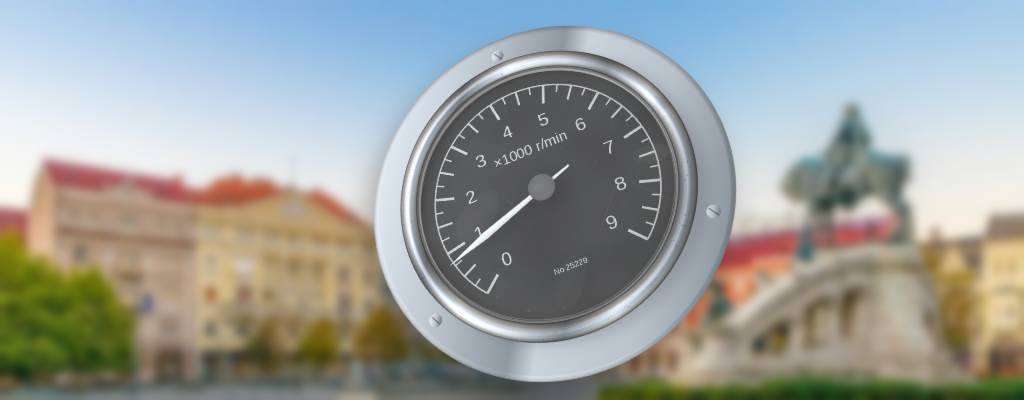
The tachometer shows 750 rpm
